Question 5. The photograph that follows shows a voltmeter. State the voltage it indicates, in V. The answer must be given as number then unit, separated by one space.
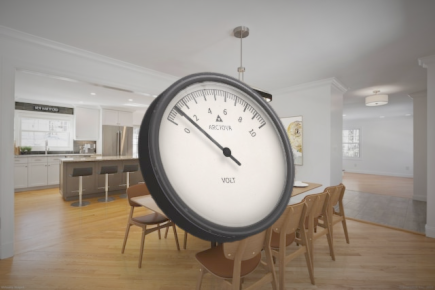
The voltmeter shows 1 V
